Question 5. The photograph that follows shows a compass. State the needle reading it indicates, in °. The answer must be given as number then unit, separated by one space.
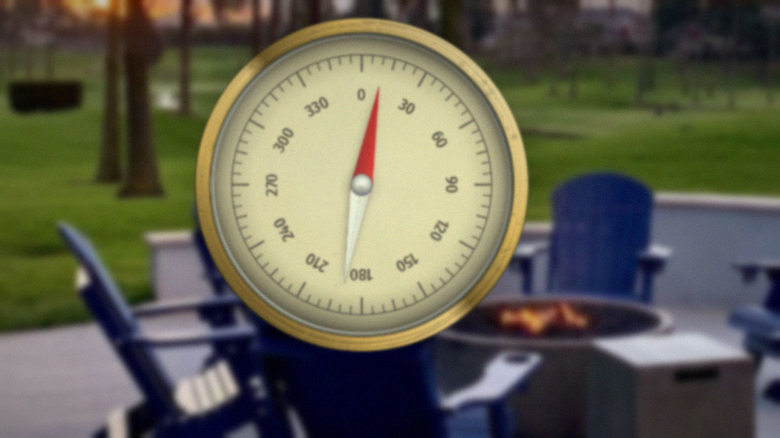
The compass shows 10 °
